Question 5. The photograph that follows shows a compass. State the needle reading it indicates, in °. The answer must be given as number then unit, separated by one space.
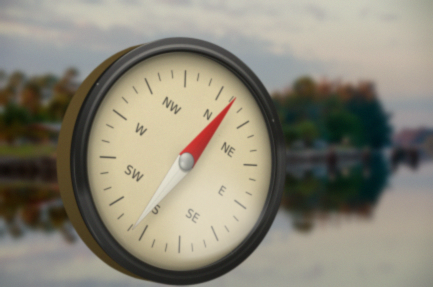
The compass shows 10 °
